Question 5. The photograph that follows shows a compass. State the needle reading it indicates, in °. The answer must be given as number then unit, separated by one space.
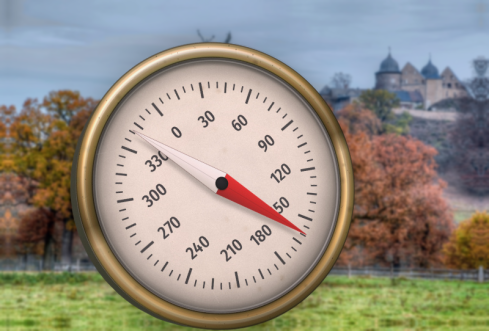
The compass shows 160 °
